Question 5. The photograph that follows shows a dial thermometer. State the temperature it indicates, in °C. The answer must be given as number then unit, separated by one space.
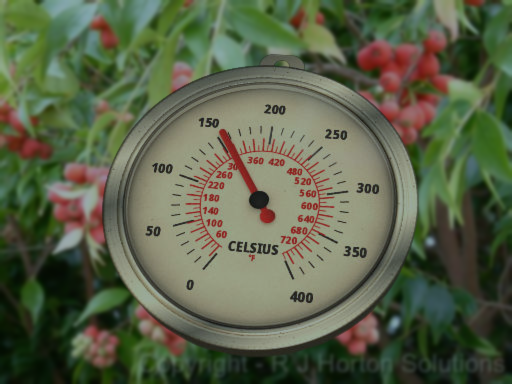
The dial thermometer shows 155 °C
